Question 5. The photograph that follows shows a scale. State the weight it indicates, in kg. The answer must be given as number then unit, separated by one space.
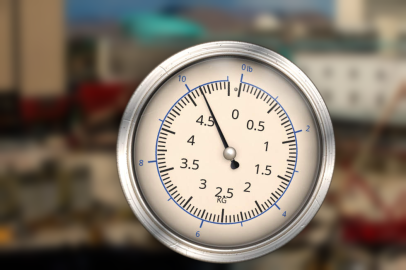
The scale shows 4.65 kg
